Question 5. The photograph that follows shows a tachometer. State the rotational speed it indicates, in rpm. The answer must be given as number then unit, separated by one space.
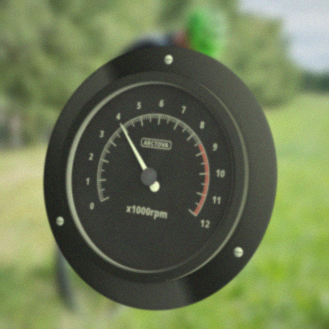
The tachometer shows 4000 rpm
